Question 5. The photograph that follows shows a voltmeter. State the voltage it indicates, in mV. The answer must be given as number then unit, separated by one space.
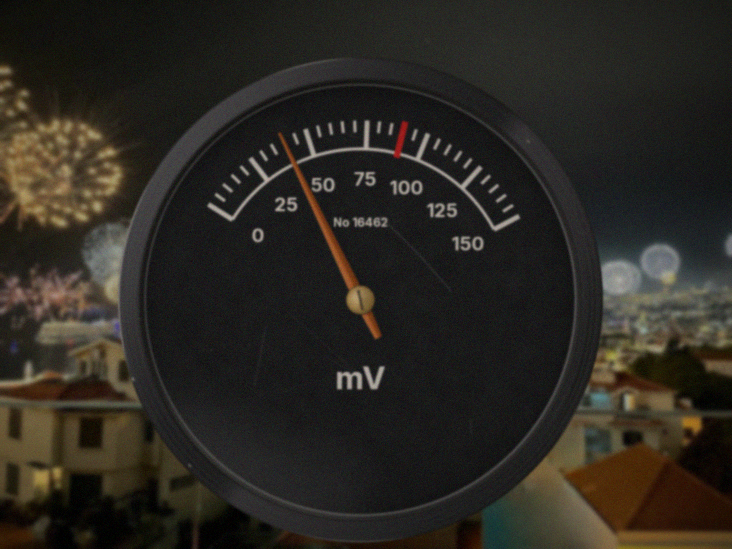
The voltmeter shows 40 mV
